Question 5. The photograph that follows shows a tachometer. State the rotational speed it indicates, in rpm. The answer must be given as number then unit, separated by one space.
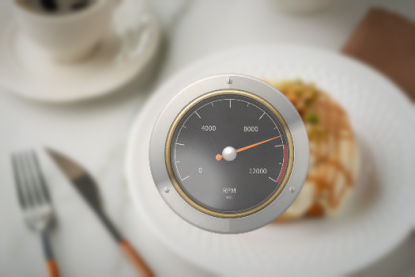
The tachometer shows 9500 rpm
